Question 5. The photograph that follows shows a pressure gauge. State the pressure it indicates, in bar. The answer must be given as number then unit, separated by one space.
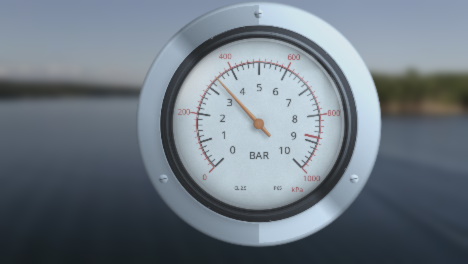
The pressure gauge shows 3.4 bar
